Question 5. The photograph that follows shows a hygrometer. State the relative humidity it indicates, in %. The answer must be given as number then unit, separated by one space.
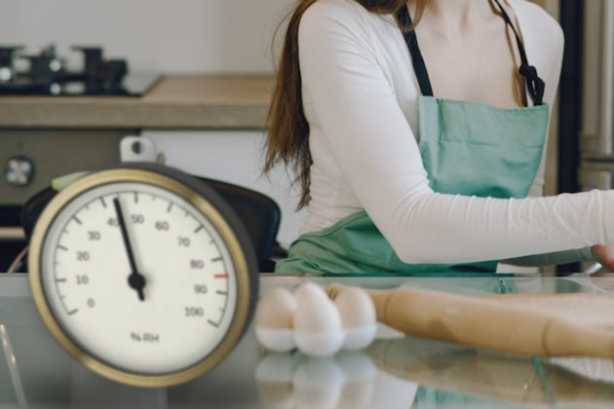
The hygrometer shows 45 %
